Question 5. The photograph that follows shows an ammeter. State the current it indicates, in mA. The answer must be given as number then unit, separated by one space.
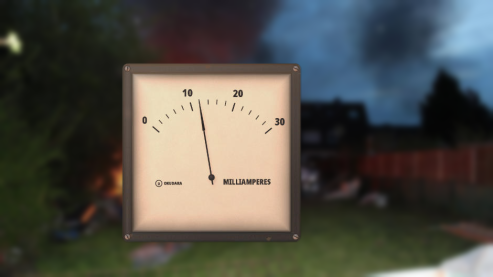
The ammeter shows 12 mA
